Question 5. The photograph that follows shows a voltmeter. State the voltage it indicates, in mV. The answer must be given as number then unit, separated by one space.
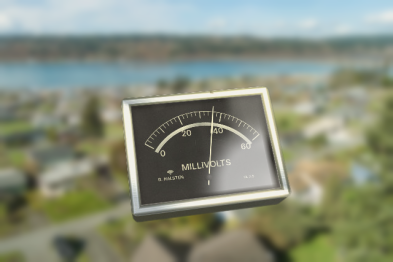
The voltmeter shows 36 mV
